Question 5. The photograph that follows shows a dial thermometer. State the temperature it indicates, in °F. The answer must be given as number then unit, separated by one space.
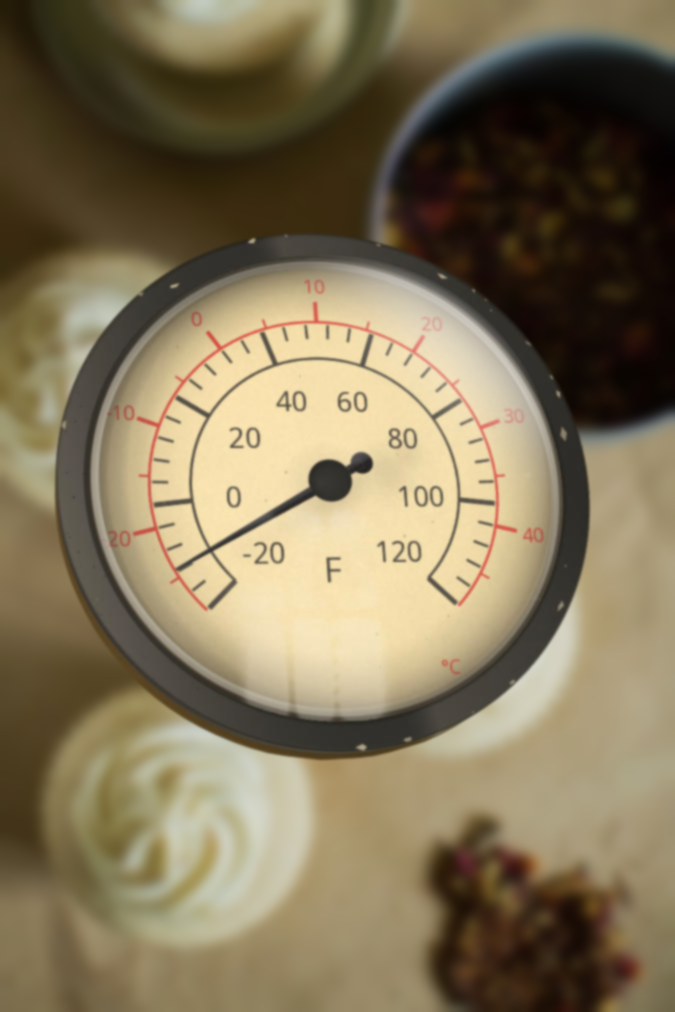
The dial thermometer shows -12 °F
